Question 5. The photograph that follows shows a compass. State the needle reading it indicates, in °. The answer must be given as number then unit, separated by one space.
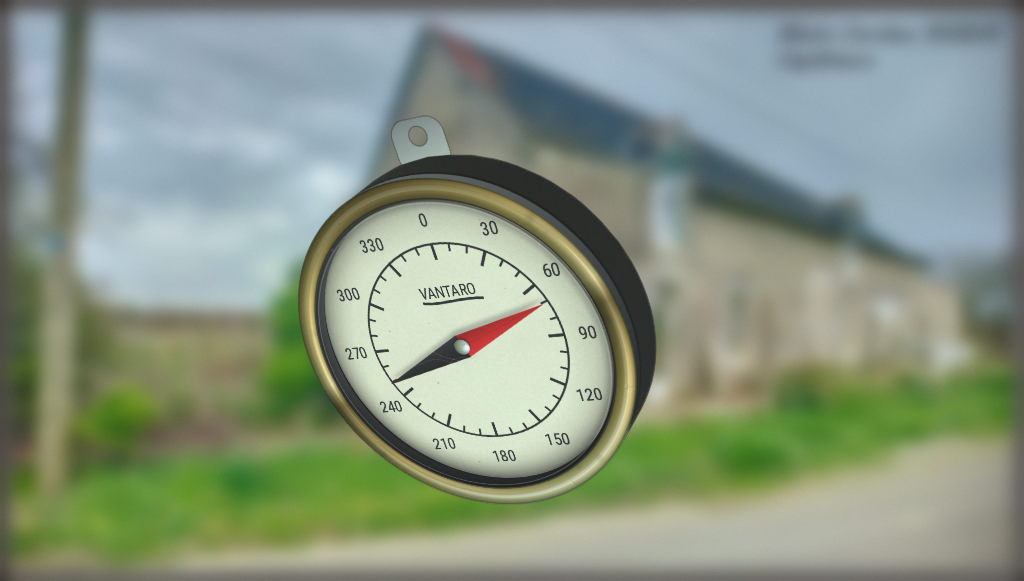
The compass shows 70 °
